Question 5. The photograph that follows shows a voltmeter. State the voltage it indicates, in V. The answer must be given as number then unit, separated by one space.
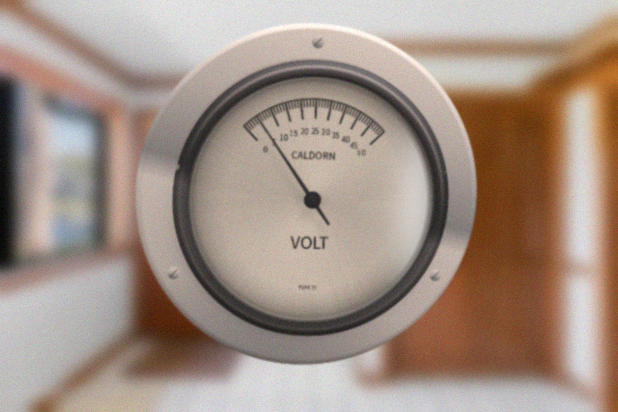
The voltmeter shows 5 V
